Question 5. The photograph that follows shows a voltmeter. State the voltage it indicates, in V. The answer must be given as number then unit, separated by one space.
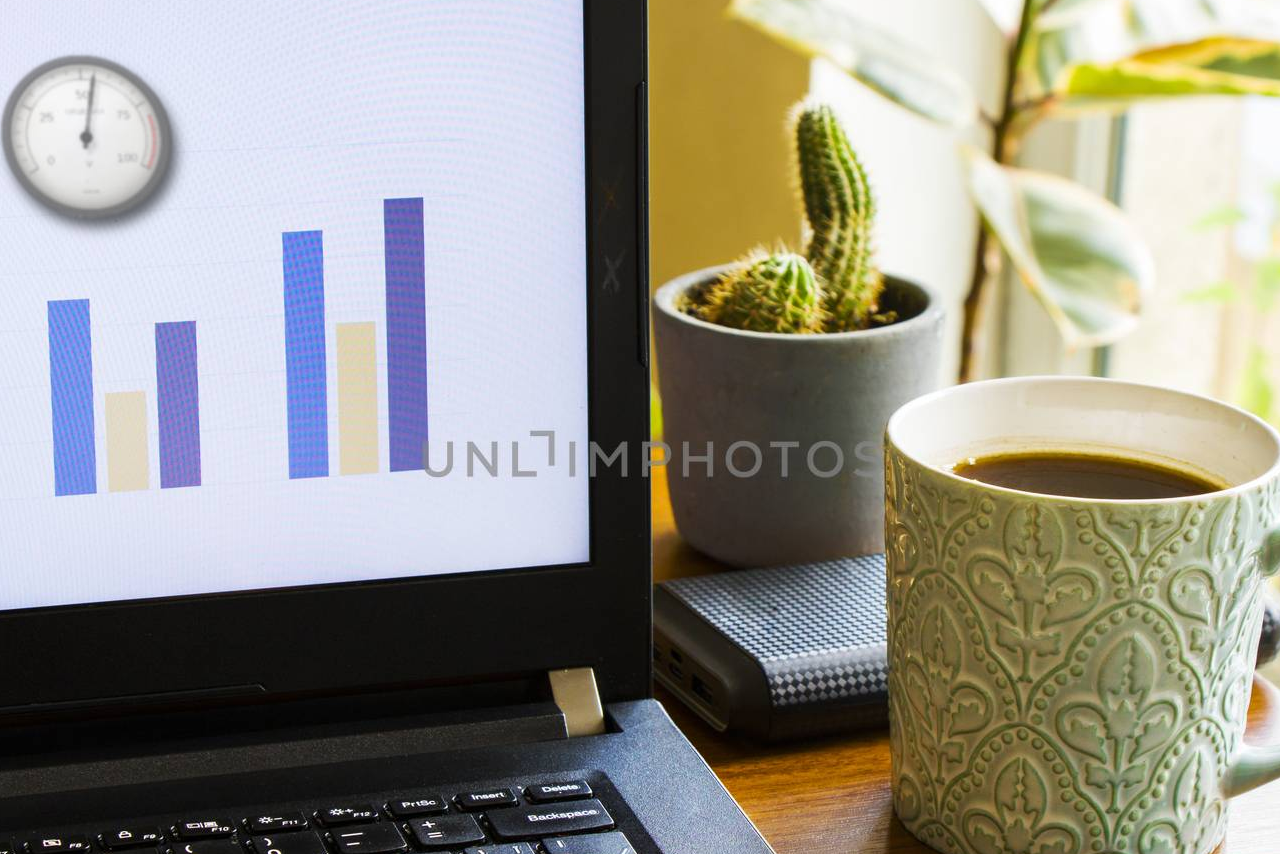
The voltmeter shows 55 V
